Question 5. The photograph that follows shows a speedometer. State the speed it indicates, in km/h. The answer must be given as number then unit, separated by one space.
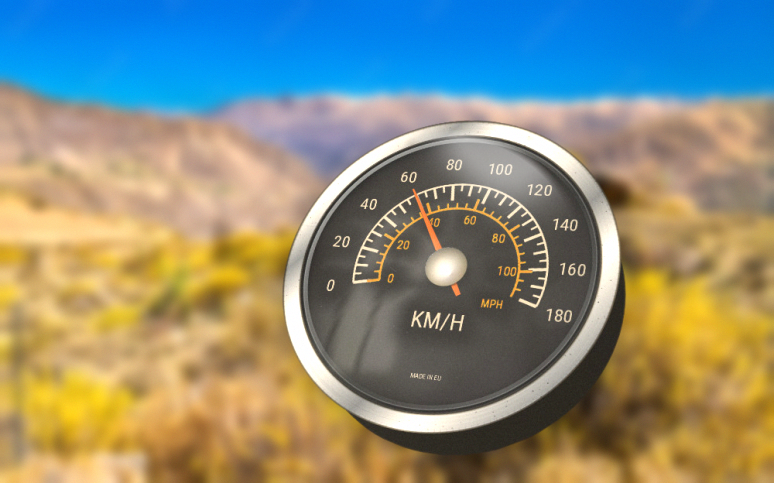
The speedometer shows 60 km/h
